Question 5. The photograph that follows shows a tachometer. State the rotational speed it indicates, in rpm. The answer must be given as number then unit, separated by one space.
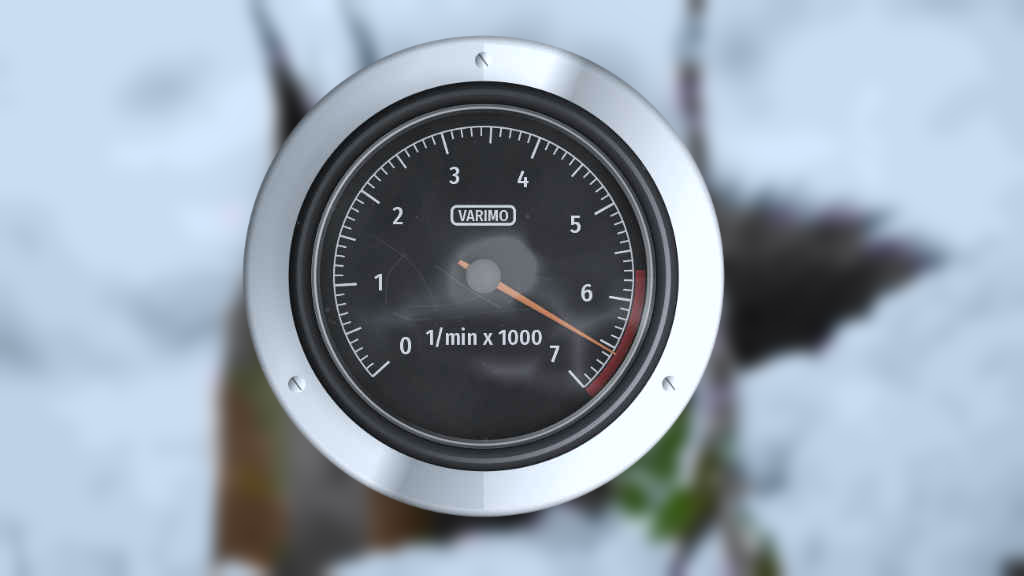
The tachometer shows 6550 rpm
